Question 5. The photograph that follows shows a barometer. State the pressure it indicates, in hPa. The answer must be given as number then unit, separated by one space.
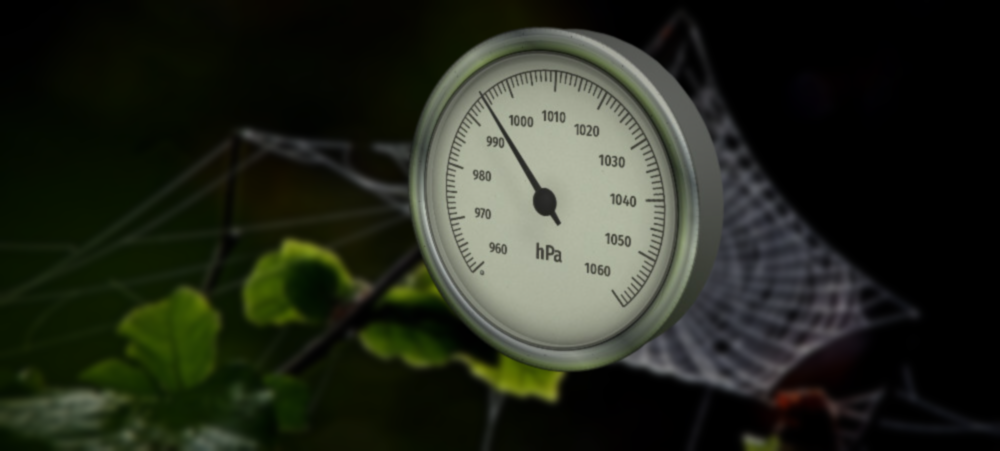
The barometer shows 995 hPa
